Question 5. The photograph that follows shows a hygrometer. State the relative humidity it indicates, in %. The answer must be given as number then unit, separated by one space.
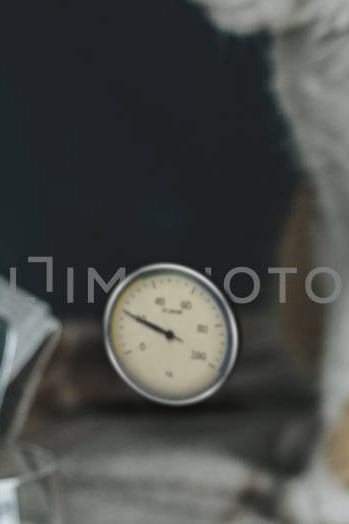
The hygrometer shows 20 %
